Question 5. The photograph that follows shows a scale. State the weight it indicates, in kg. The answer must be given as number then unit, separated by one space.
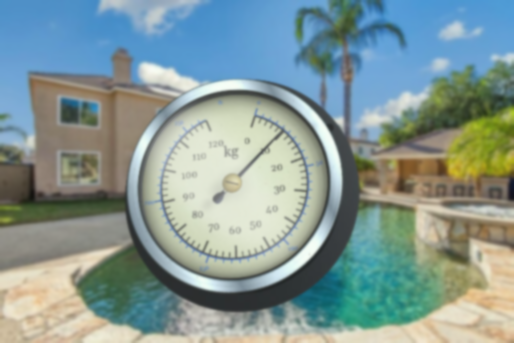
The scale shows 10 kg
